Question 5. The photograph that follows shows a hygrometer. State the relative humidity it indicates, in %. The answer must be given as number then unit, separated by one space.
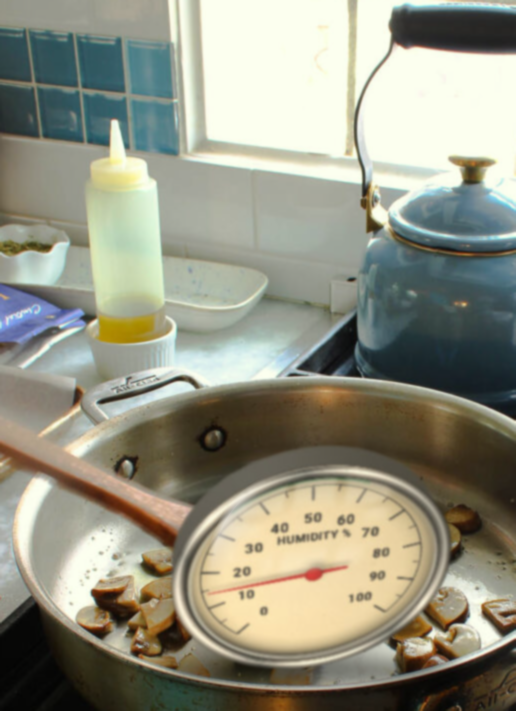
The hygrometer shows 15 %
